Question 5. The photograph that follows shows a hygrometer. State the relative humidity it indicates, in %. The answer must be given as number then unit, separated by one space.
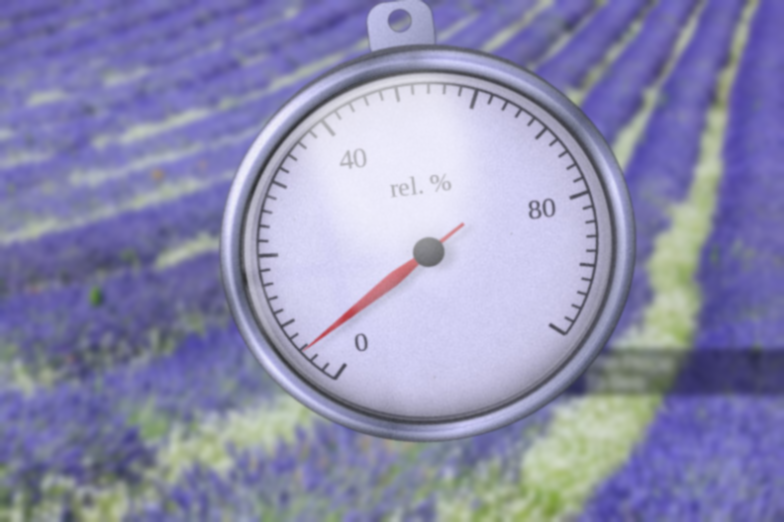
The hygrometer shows 6 %
